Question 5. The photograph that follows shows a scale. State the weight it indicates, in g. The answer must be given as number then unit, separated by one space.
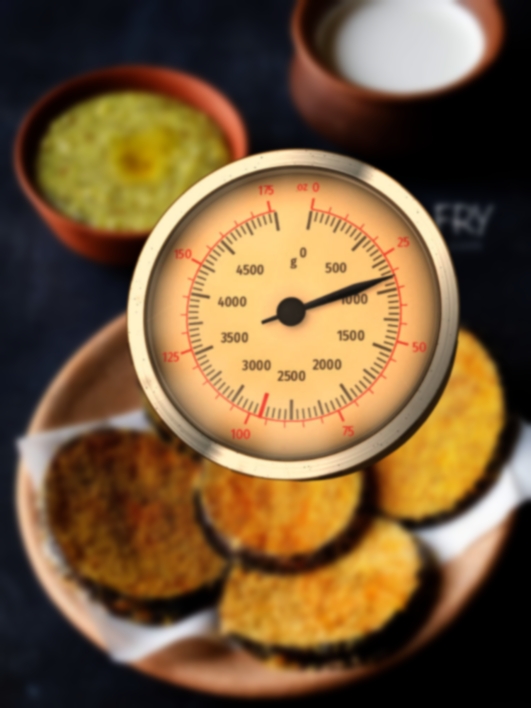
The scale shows 900 g
